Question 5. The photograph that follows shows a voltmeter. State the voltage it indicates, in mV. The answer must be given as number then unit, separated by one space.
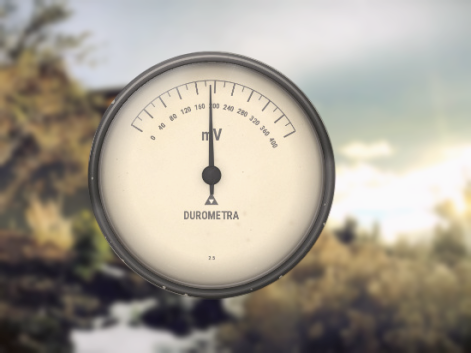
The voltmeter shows 190 mV
